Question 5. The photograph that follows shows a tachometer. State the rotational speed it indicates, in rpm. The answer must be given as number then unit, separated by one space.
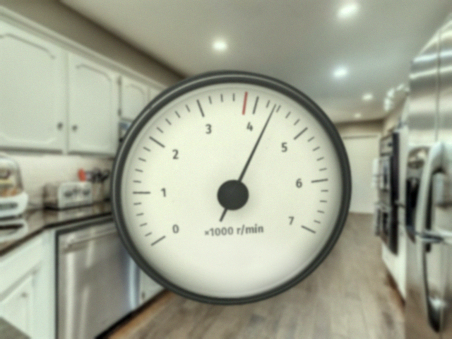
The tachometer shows 4300 rpm
